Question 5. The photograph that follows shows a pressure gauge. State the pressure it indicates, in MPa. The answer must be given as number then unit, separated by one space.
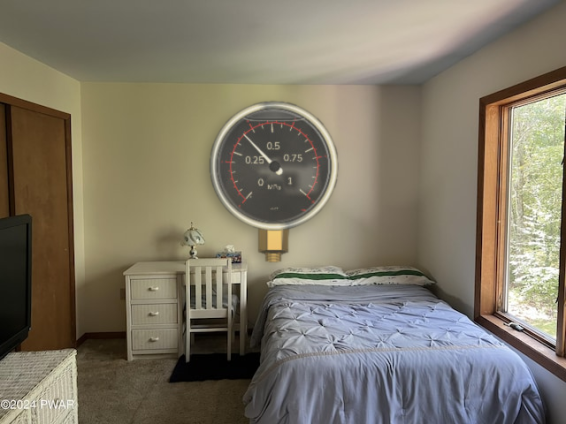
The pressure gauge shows 0.35 MPa
